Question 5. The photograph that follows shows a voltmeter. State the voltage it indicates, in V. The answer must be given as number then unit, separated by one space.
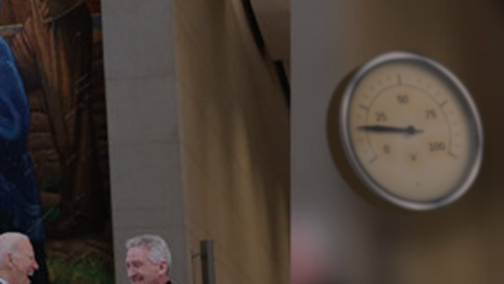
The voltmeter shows 15 V
